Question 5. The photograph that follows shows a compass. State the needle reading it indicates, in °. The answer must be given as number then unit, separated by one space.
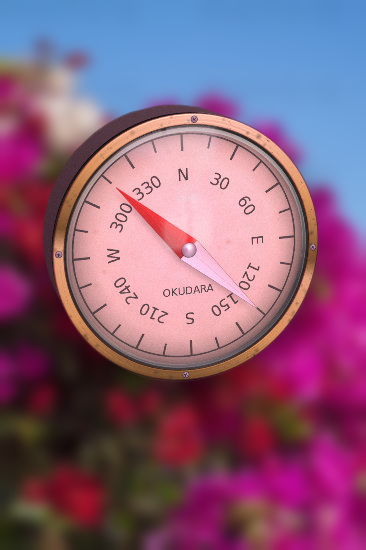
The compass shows 315 °
